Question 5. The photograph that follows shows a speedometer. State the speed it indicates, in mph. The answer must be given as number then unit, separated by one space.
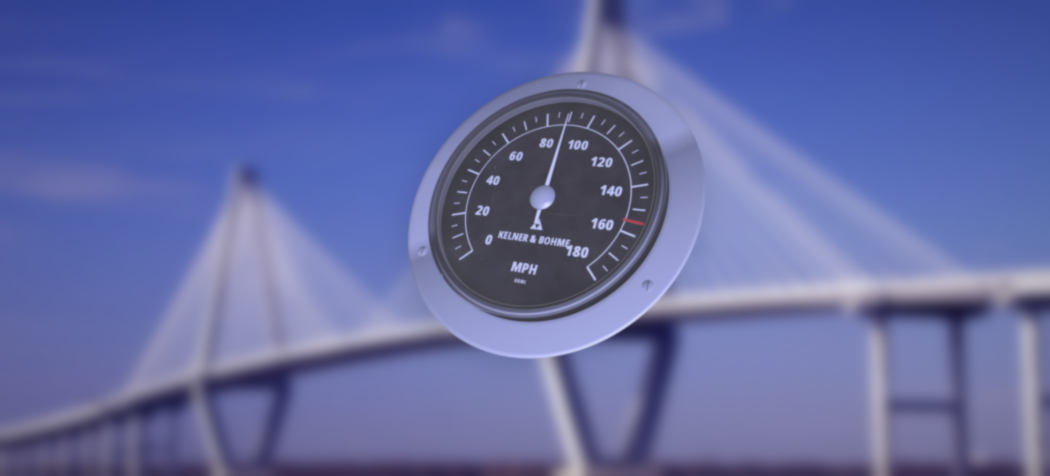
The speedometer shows 90 mph
